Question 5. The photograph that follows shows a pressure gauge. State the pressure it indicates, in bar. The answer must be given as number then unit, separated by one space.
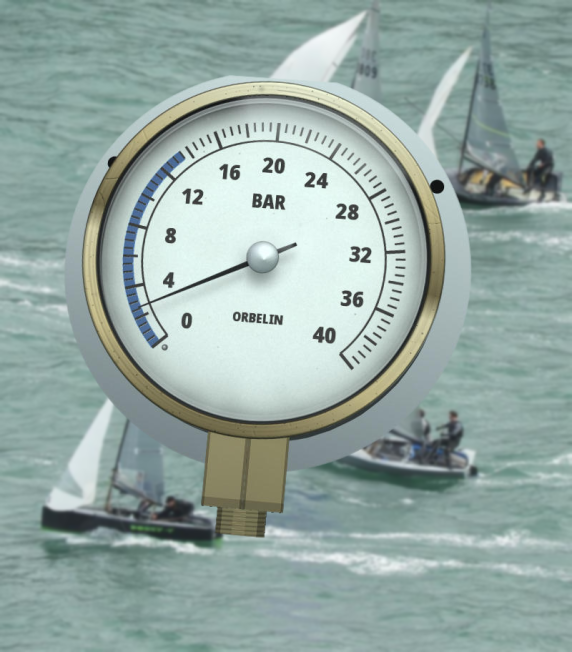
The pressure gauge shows 2.5 bar
